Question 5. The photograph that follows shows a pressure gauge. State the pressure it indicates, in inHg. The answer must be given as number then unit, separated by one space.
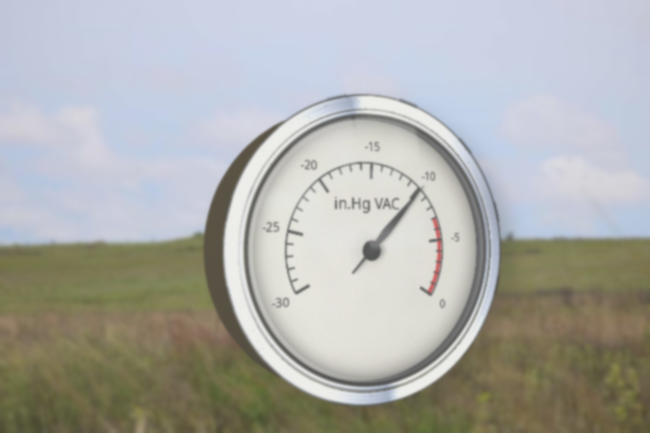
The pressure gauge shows -10 inHg
